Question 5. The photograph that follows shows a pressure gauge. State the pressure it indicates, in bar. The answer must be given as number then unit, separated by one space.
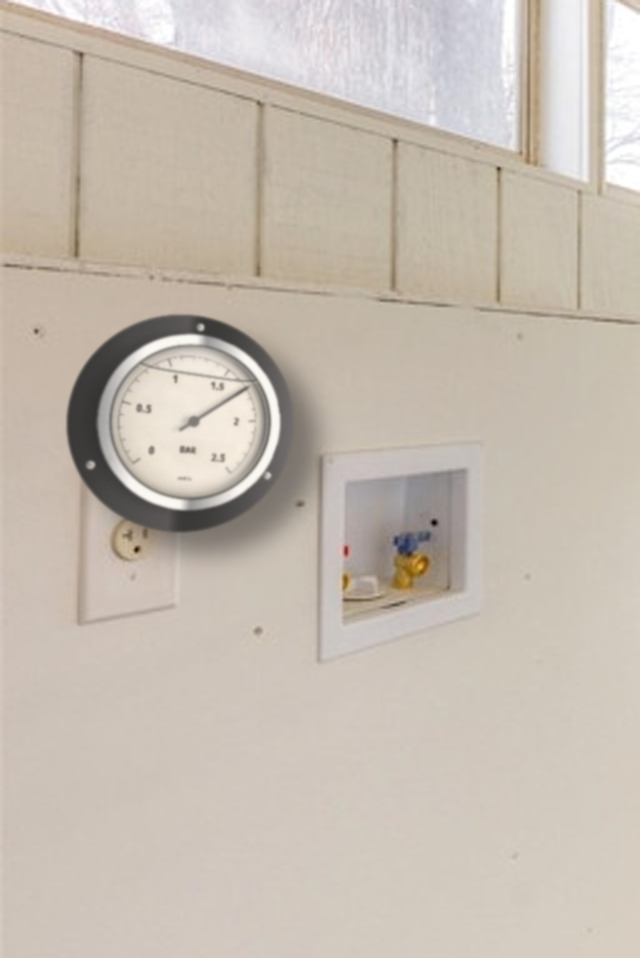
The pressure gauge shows 1.7 bar
